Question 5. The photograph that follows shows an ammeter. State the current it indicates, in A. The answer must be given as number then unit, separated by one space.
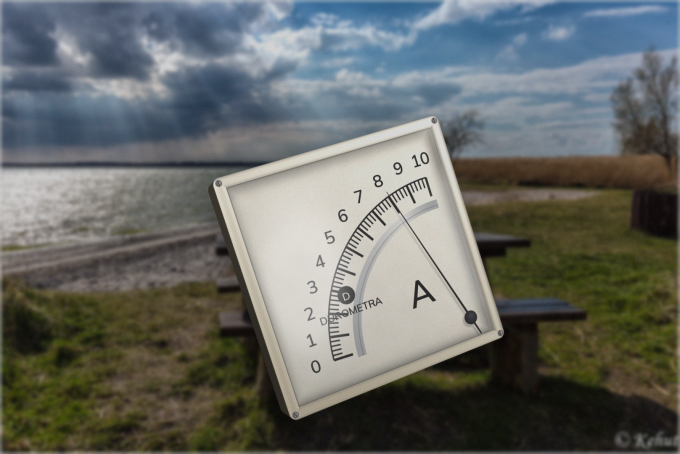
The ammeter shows 8 A
